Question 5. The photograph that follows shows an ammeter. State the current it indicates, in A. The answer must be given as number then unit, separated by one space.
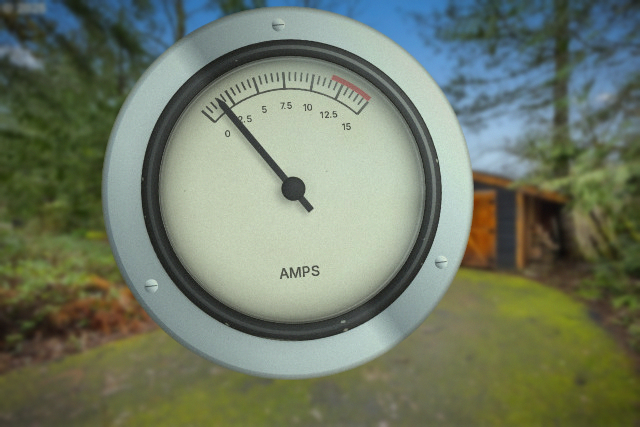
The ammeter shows 1.5 A
